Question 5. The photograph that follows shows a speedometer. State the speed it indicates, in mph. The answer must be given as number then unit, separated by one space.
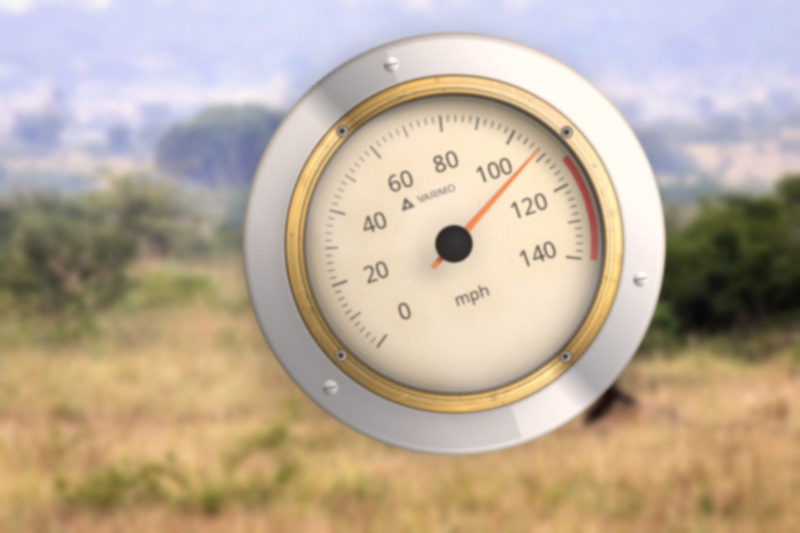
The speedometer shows 108 mph
